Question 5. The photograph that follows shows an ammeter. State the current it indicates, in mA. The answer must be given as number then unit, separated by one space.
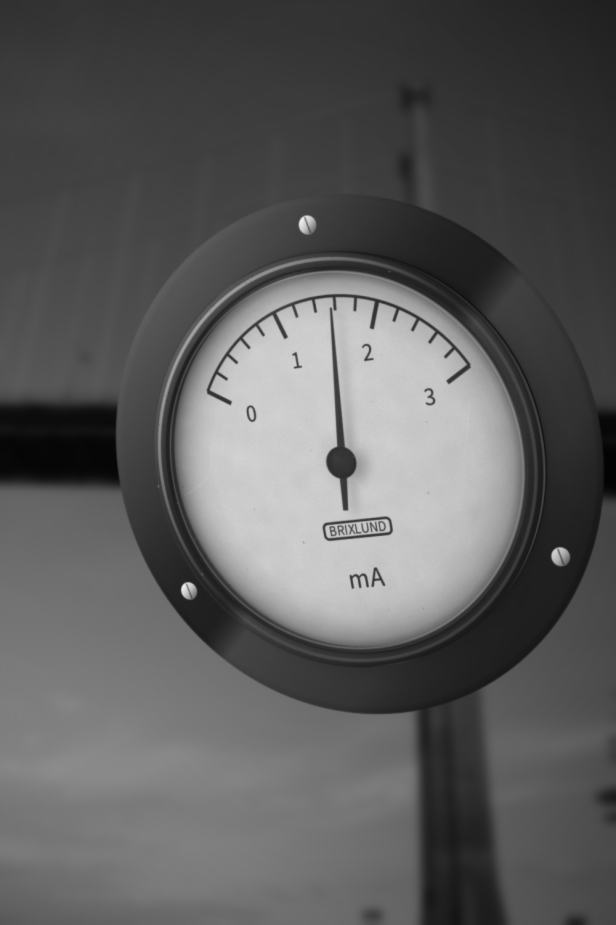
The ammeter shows 1.6 mA
